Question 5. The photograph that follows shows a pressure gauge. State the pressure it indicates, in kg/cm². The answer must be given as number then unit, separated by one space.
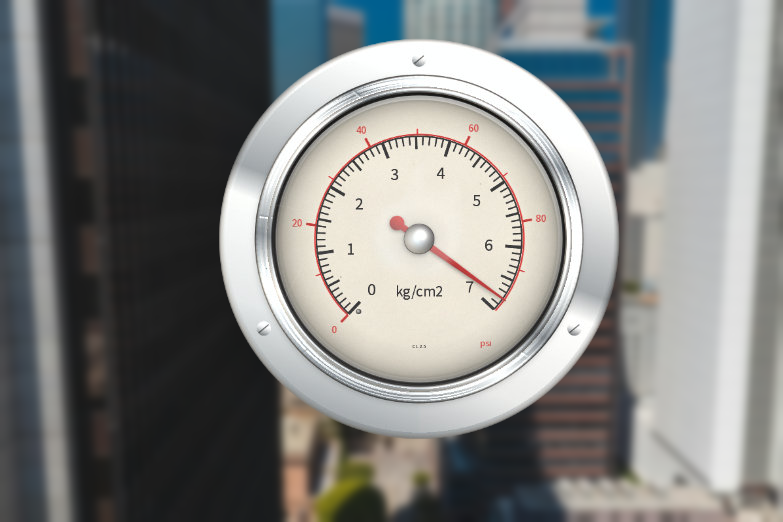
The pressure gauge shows 6.8 kg/cm²
